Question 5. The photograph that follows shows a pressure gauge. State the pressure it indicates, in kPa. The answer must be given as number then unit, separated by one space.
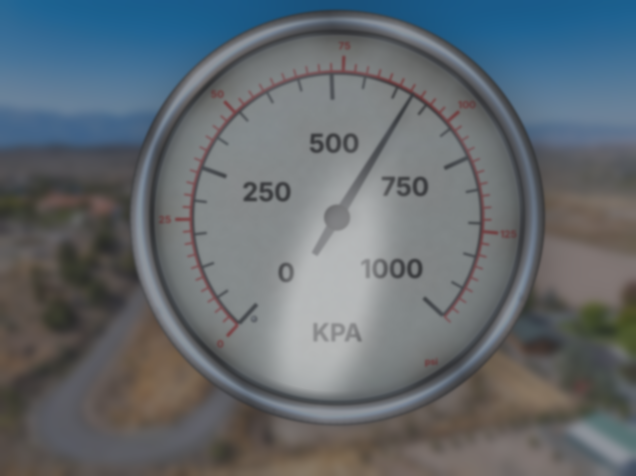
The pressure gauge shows 625 kPa
